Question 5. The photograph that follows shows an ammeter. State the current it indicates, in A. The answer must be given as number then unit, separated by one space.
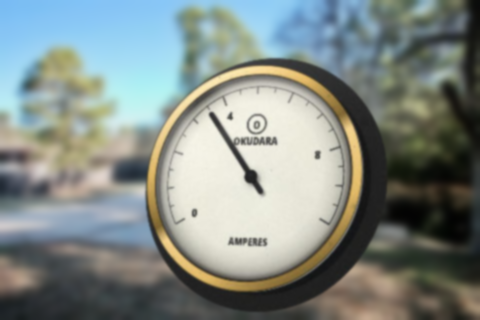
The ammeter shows 3.5 A
